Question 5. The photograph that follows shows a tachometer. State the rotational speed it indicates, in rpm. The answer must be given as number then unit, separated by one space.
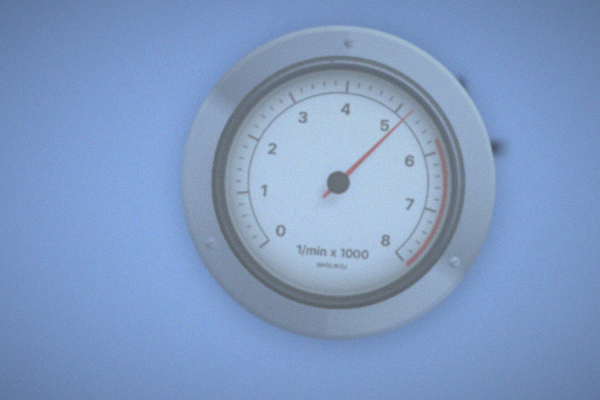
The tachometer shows 5200 rpm
